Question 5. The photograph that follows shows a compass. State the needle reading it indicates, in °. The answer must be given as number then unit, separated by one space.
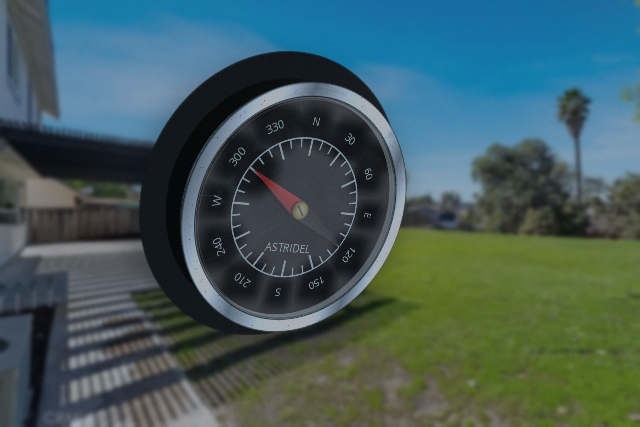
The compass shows 300 °
